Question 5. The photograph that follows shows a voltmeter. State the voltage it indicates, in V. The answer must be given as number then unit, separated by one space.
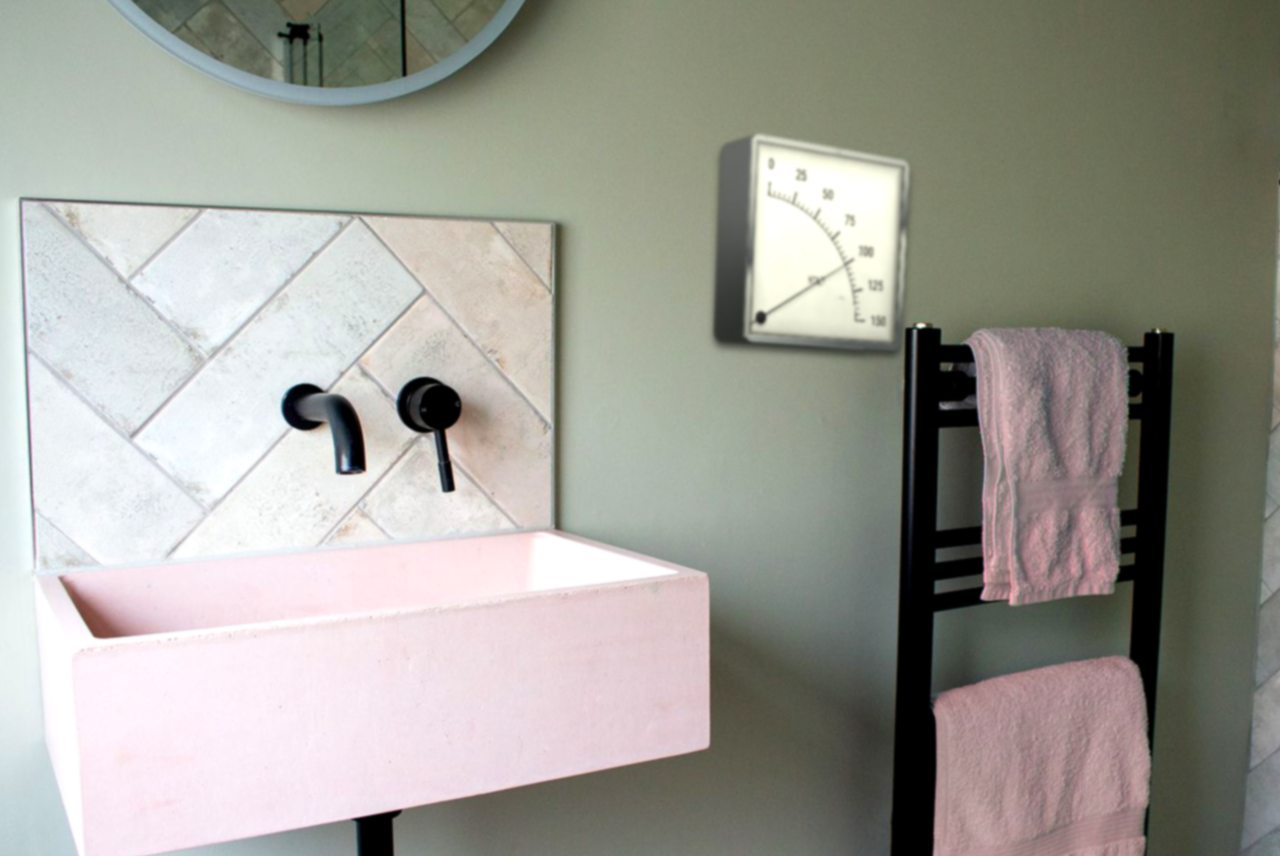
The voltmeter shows 100 V
